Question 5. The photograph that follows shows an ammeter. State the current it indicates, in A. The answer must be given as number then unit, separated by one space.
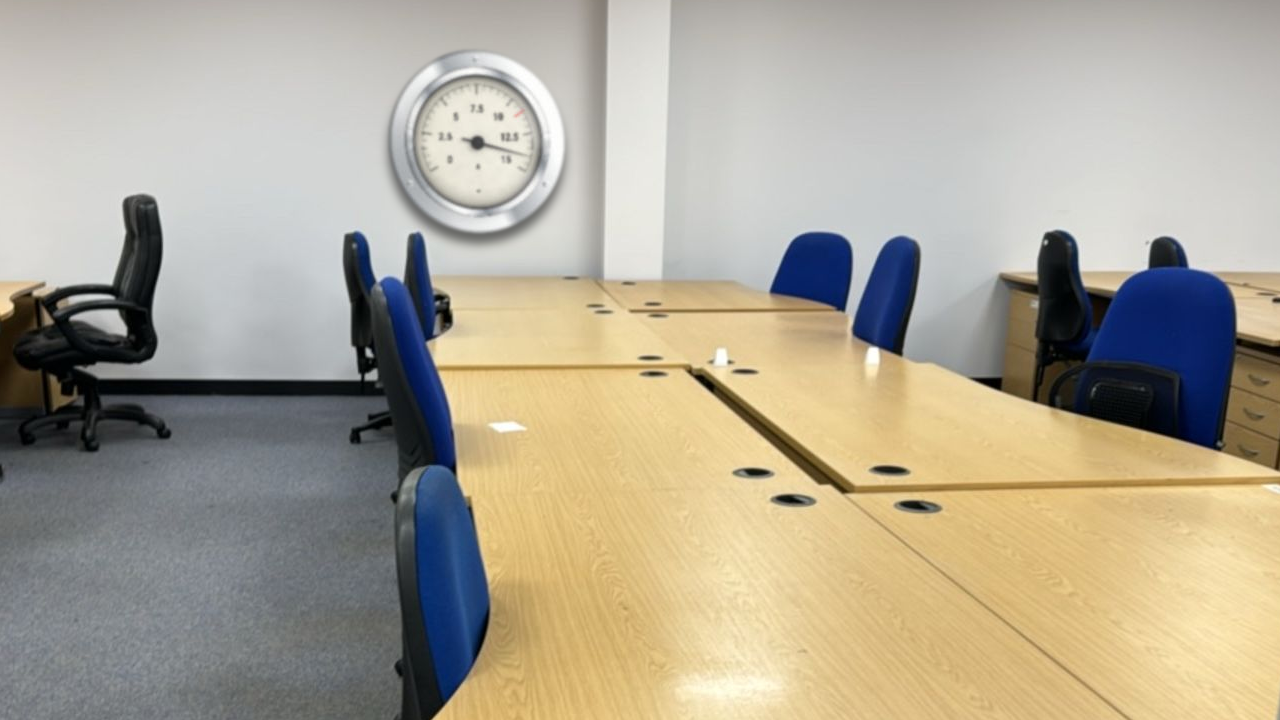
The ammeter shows 14 A
